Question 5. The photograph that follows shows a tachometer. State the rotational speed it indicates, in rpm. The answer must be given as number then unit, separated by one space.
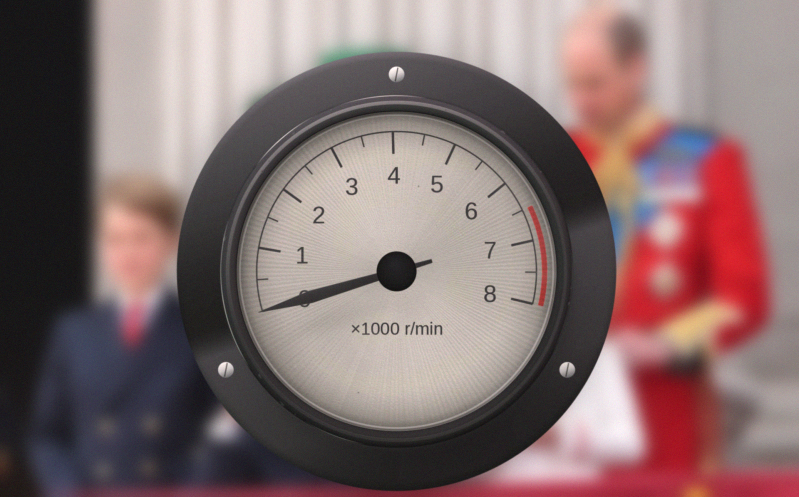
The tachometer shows 0 rpm
